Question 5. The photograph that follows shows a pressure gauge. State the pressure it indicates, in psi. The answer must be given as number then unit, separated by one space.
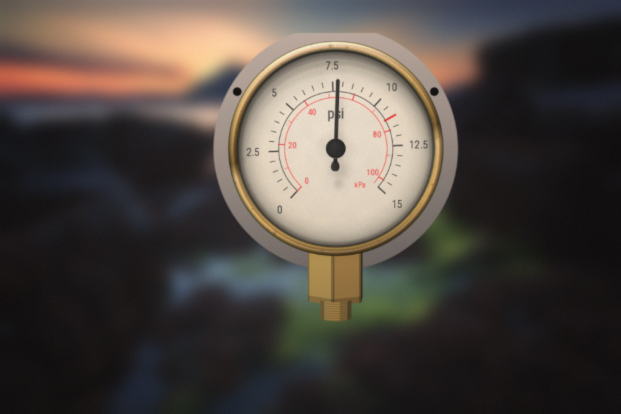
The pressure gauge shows 7.75 psi
